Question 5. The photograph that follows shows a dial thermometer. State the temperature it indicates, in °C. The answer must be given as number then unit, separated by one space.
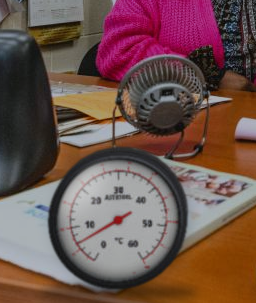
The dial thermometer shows 6 °C
